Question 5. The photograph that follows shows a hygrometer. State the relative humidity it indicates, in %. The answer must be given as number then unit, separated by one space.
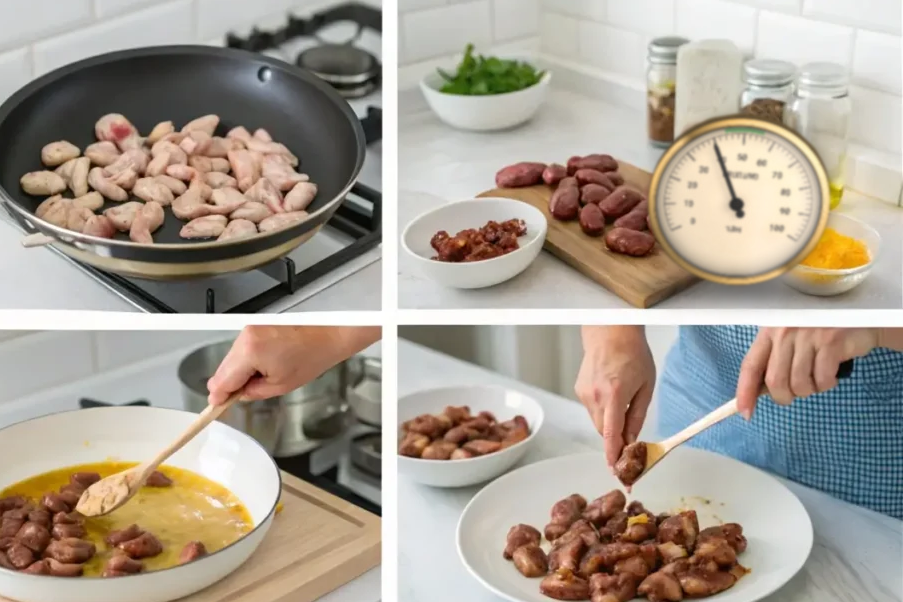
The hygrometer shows 40 %
